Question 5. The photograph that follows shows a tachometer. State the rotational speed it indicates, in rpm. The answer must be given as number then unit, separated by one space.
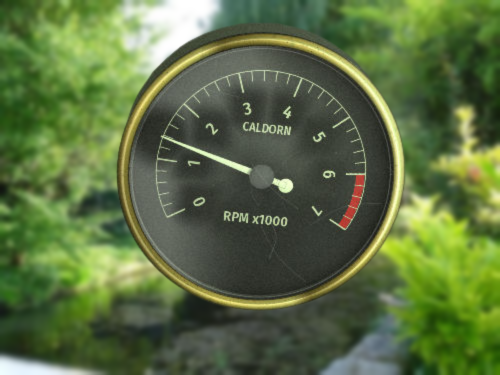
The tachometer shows 1400 rpm
